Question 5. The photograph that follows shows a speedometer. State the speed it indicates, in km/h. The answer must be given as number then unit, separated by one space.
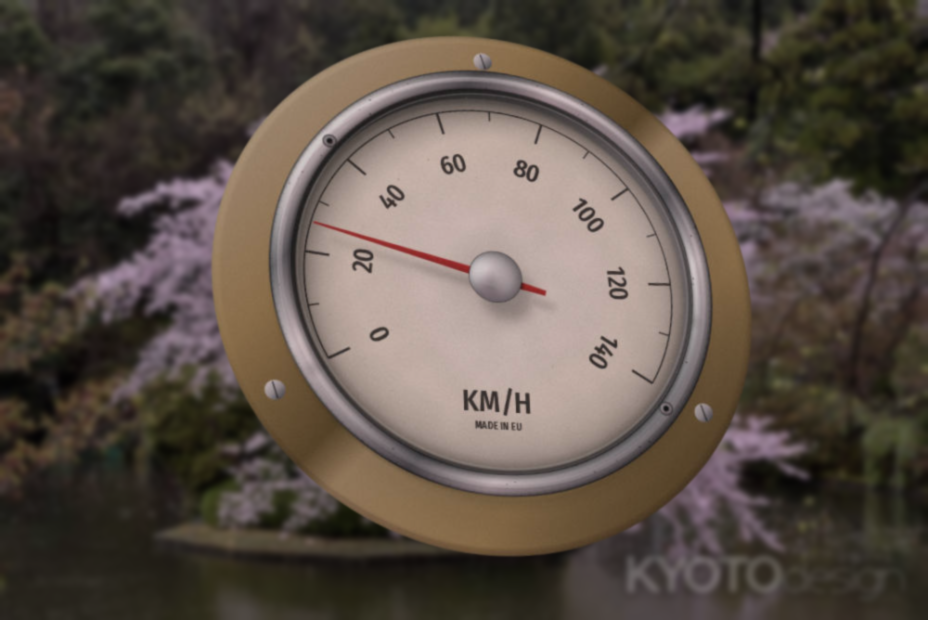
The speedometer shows 25 km/h
